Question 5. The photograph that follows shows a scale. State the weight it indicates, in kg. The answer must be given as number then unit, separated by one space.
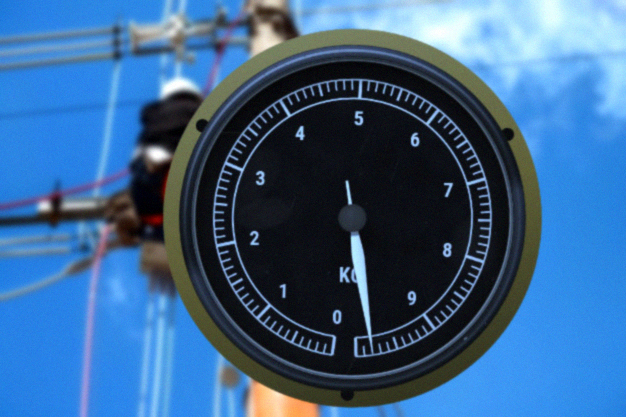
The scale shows 9.8 kg
